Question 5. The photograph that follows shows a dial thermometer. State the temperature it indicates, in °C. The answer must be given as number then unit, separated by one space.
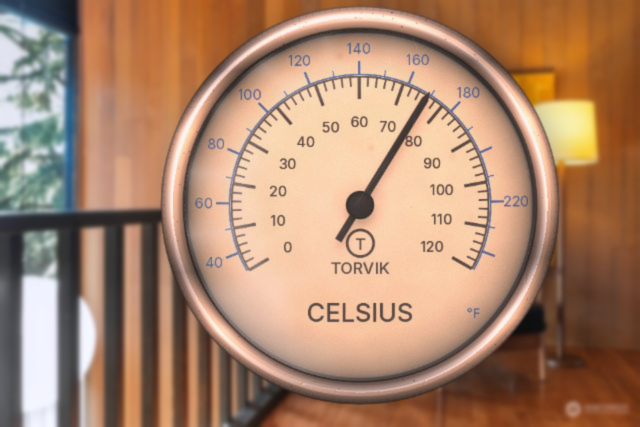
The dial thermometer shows 76 °C
